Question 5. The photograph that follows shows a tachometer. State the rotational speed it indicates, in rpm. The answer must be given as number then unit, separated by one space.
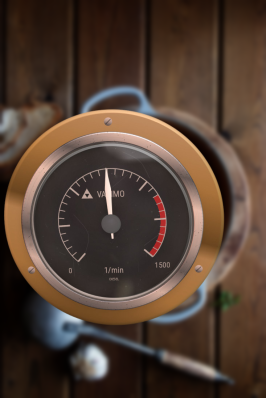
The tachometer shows 750 rpm
